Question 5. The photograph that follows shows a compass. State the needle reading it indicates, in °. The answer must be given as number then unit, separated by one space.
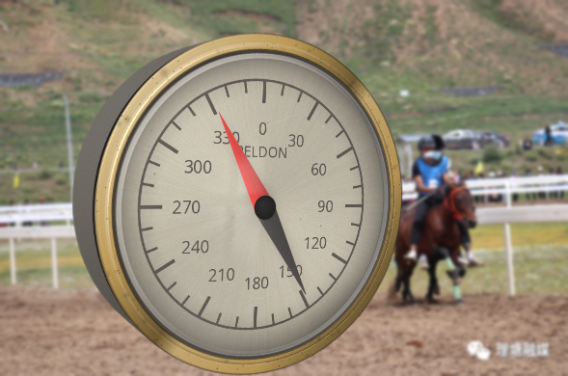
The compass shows 330 °
